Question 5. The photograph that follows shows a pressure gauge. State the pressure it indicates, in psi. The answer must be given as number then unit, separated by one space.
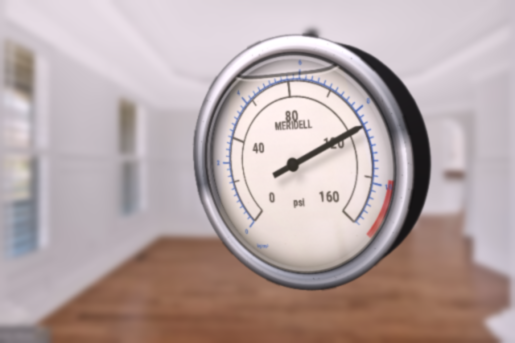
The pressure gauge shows 120 psi
